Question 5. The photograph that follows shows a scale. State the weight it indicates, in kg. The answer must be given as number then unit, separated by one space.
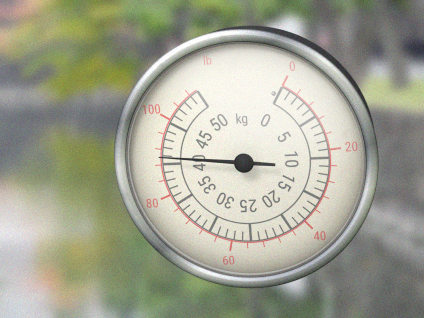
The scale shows 41 kg
